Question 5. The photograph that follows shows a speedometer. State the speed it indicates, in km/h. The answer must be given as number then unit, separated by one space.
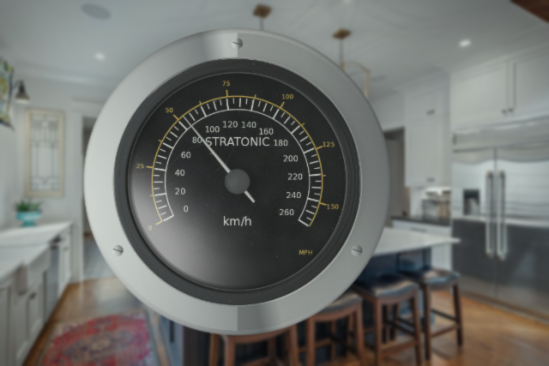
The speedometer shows 85 km/h
